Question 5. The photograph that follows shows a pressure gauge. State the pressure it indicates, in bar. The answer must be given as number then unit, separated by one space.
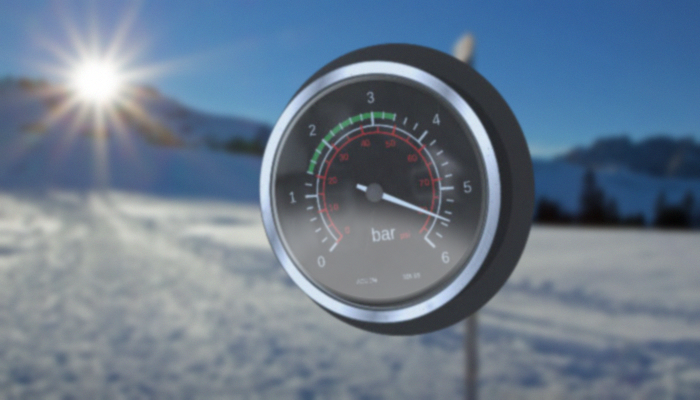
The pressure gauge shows 5.5 bar
